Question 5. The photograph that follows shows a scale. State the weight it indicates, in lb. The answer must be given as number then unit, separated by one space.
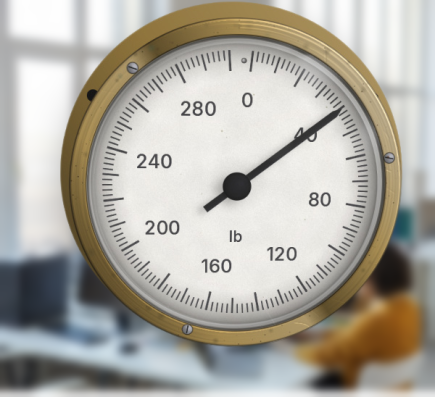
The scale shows 40 lb
